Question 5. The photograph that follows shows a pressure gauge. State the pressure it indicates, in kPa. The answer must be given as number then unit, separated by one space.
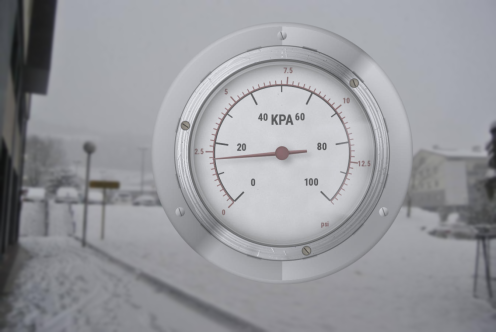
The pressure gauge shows 15 kPa
